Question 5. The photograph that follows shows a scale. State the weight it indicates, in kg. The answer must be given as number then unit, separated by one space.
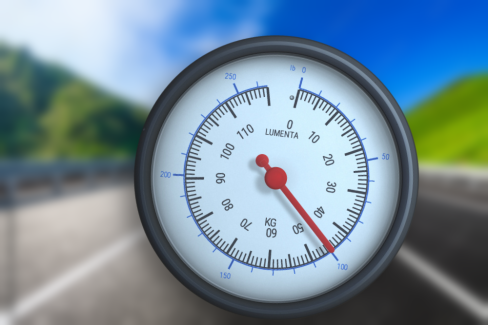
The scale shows 45 kg
